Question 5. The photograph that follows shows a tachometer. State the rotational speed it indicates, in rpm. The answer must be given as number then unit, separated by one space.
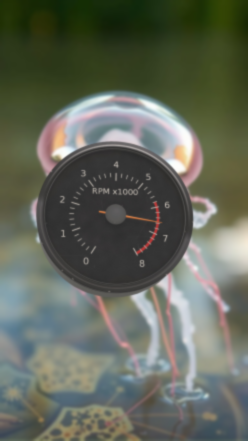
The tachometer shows 6600 rpm
